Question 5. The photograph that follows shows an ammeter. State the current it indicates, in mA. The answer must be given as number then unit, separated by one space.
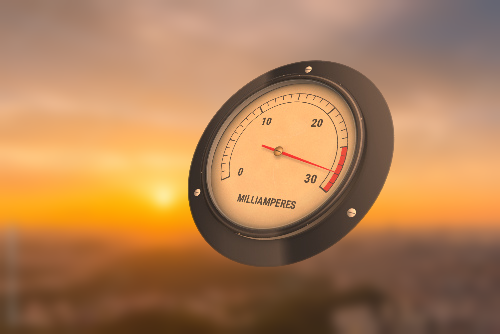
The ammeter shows 28 mA
